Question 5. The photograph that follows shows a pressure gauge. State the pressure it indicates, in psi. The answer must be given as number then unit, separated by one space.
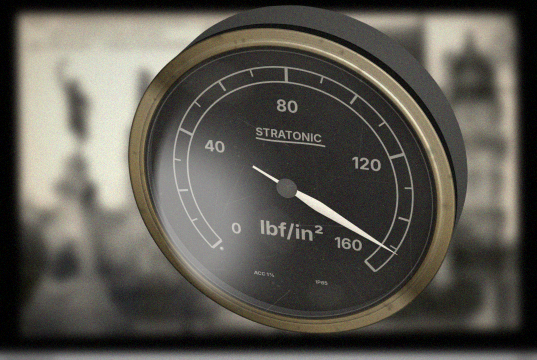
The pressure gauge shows 150 psi
